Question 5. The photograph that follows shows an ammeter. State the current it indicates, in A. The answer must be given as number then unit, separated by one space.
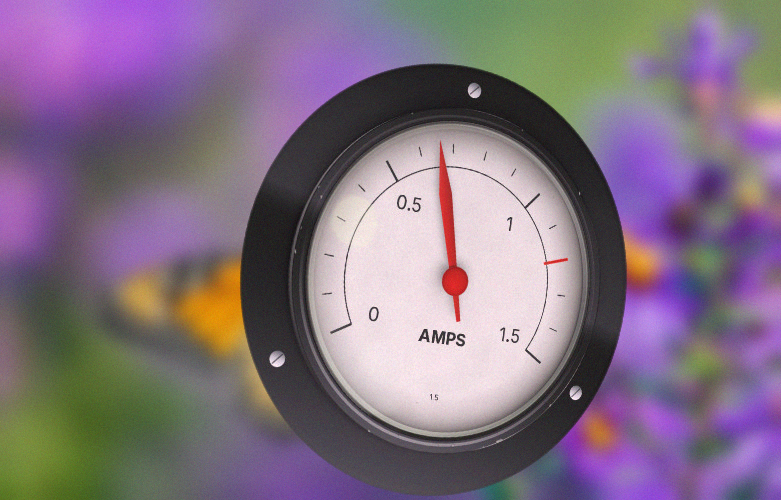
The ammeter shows 0.65 A
